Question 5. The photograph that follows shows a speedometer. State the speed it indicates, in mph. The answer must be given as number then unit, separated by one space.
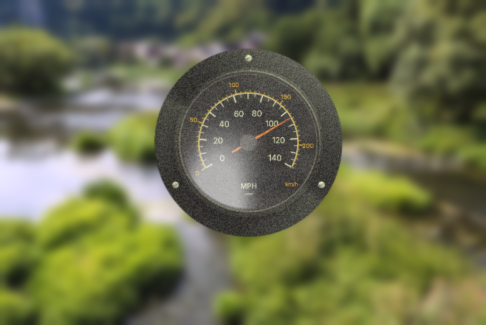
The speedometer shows 105 mph
